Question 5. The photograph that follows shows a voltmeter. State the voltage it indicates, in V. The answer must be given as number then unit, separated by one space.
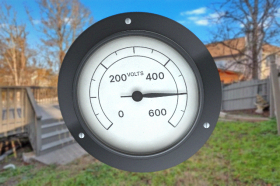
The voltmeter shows 500 V
